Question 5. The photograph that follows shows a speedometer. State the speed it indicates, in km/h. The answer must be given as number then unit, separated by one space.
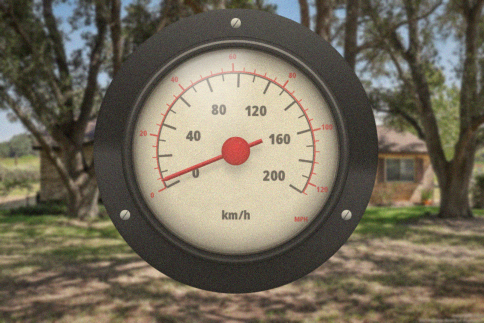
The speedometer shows 5 km/h
